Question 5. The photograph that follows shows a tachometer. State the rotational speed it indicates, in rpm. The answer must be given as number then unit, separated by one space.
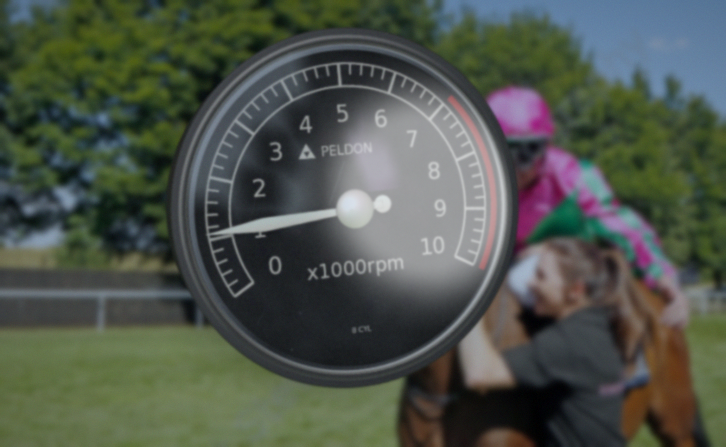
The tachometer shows 1100 rpm
